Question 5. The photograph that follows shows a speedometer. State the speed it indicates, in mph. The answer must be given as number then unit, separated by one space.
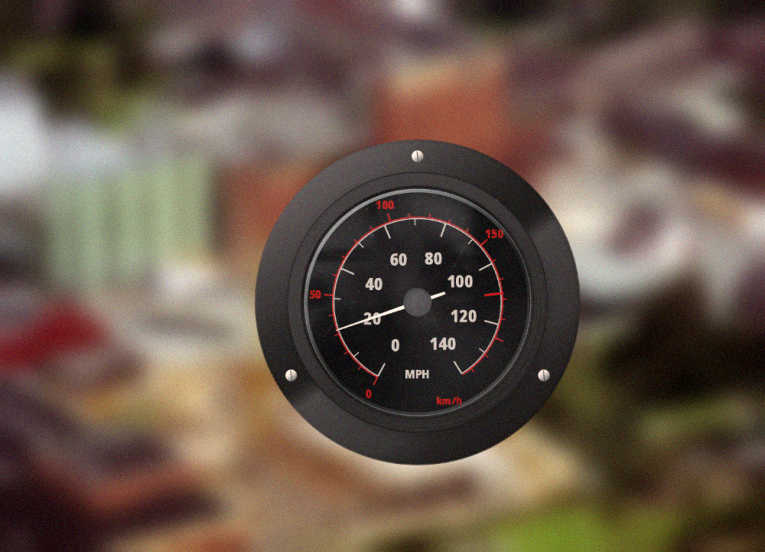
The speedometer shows 20 mph
